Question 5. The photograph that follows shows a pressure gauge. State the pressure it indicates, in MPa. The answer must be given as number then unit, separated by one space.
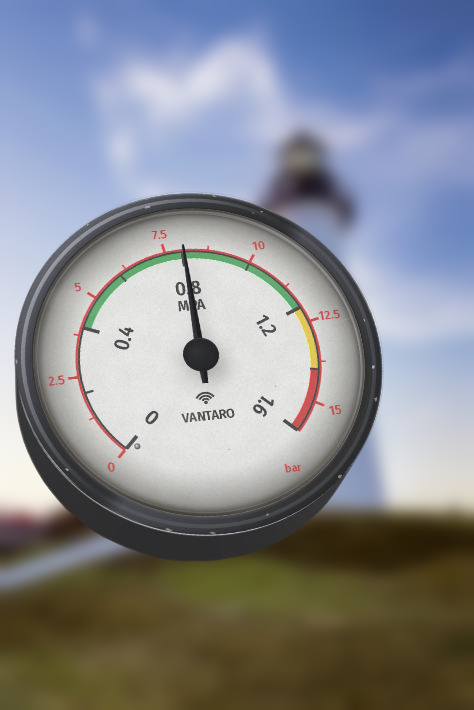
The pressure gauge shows 0.8 MPa
